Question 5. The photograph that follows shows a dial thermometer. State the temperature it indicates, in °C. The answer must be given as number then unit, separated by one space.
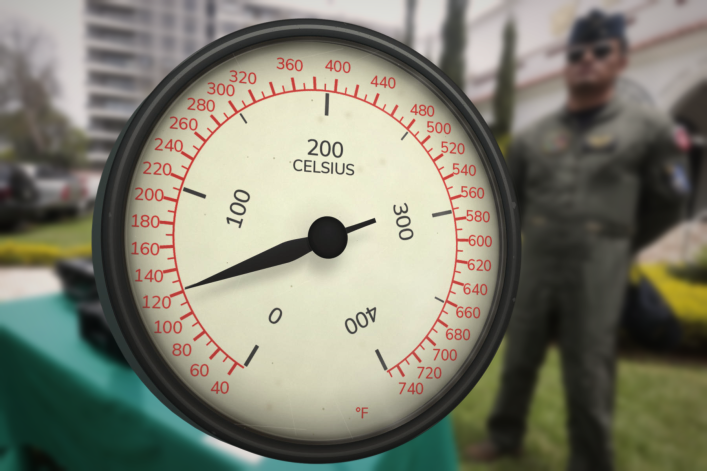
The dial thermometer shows 50 °C
